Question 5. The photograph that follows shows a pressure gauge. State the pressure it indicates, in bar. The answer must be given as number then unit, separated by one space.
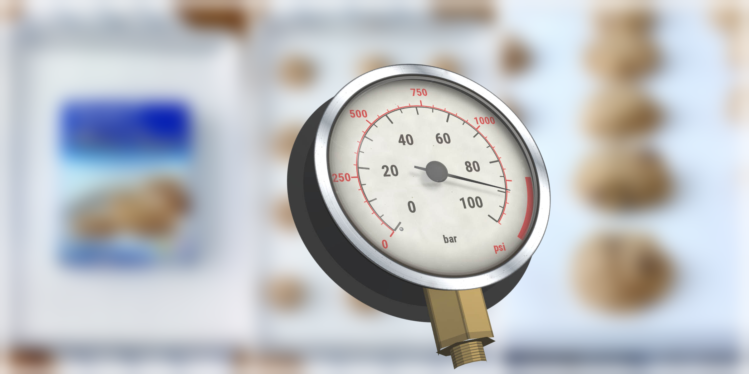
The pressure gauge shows 90 bar
